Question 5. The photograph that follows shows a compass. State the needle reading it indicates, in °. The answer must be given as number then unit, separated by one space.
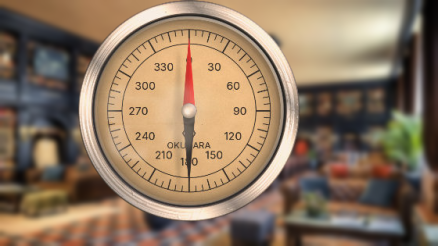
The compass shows 0 °
